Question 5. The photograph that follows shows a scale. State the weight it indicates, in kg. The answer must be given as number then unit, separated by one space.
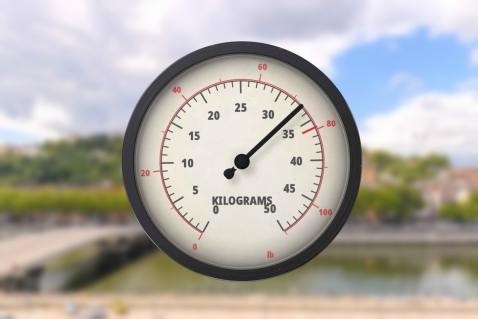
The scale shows 33 kg
